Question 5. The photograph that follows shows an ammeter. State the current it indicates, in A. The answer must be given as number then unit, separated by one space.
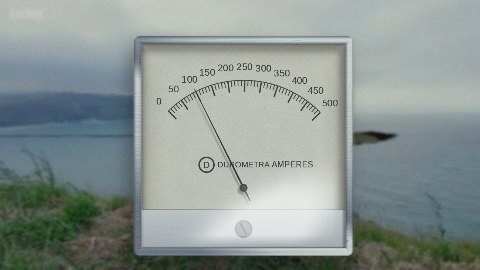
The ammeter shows 100 A
